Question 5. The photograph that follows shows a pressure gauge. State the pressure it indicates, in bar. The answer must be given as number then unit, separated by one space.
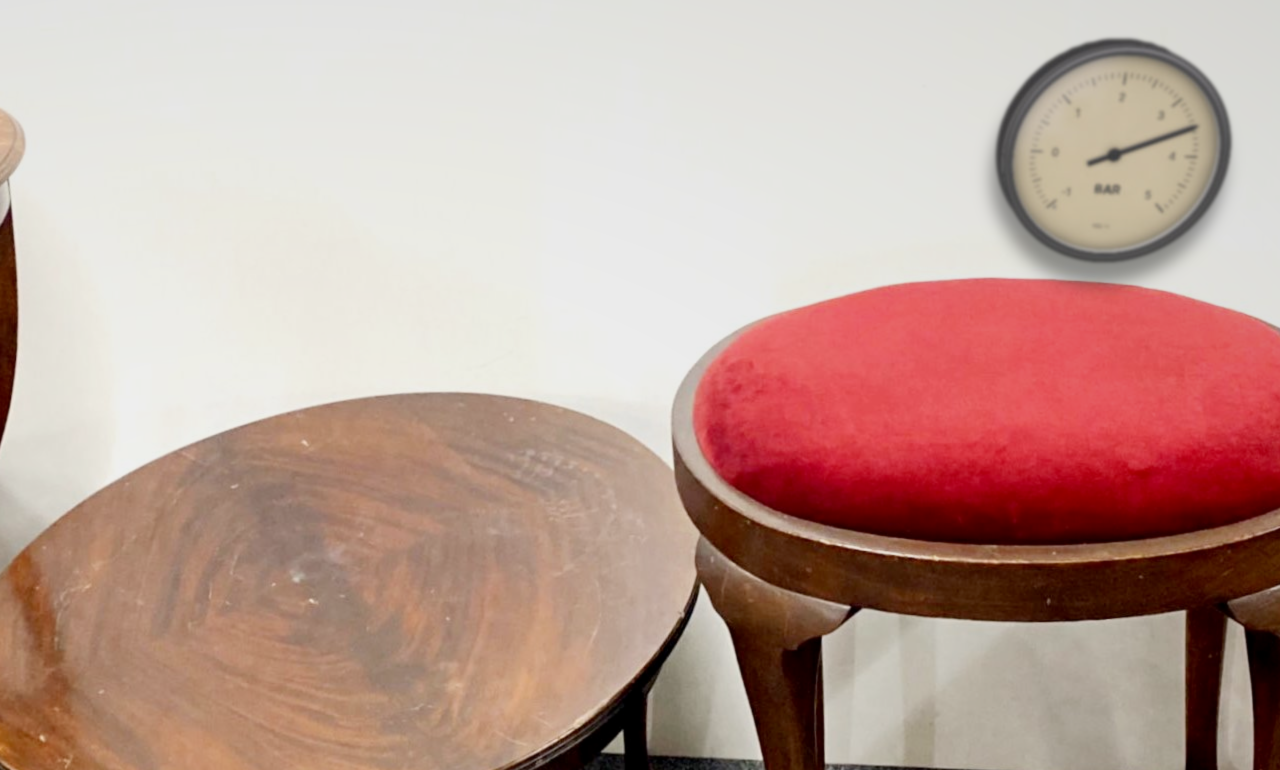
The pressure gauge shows 3.5 bar
